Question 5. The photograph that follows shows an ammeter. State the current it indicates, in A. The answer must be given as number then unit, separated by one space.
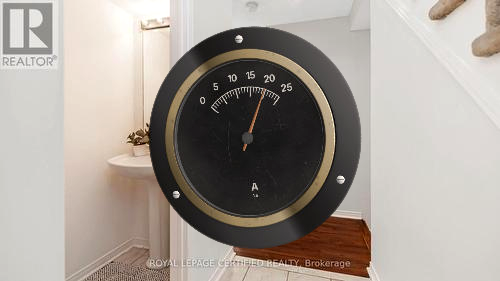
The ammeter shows 20 A
